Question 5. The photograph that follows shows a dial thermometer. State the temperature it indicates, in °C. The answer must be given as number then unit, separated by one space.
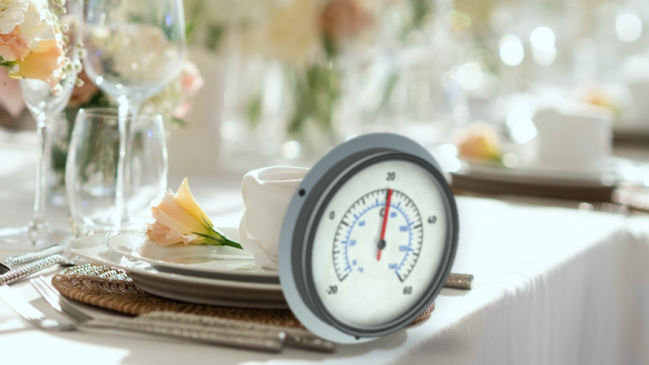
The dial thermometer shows 20 °C
